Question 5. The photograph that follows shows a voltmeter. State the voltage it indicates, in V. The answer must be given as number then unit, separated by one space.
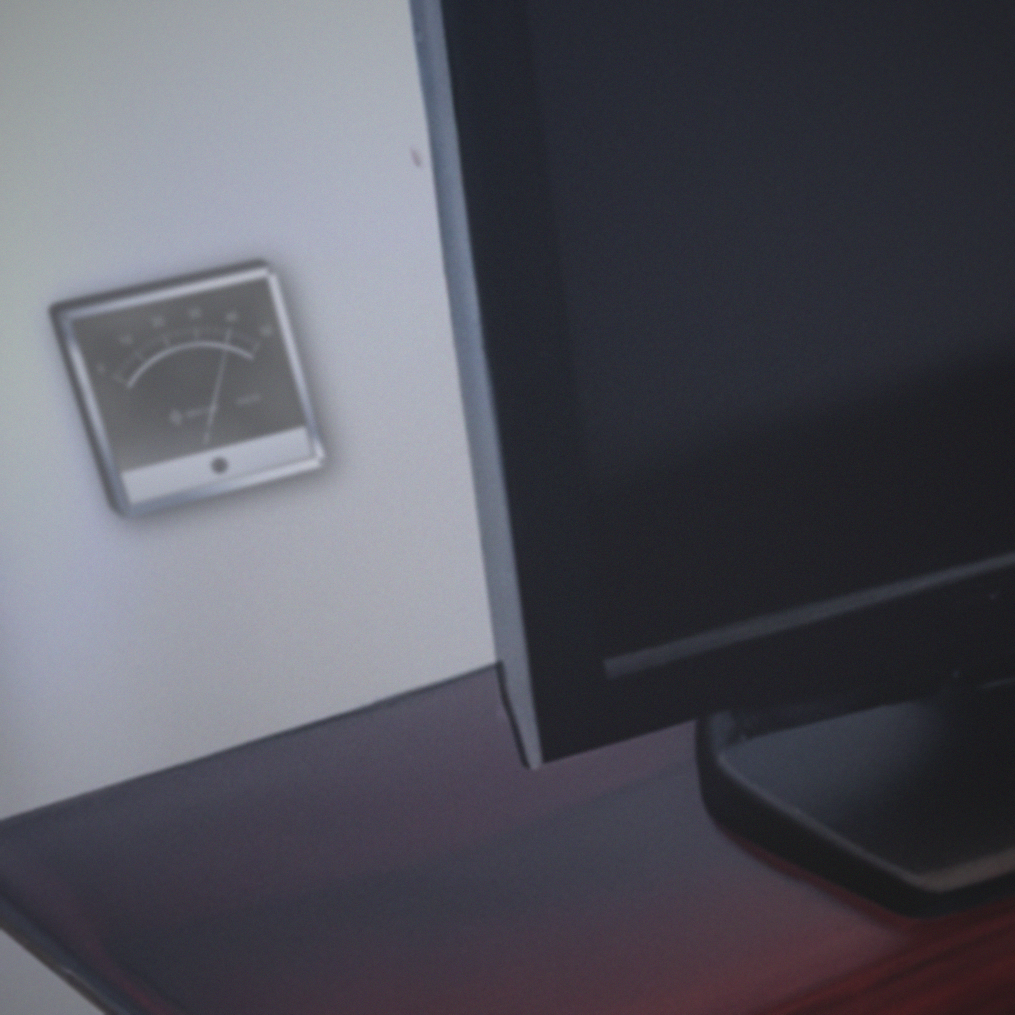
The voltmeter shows 40 V
